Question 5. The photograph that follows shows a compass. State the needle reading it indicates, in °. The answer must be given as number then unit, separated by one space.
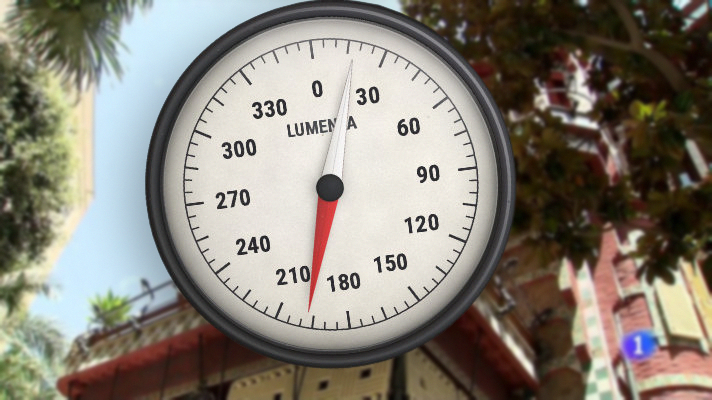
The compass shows 197.5 °
